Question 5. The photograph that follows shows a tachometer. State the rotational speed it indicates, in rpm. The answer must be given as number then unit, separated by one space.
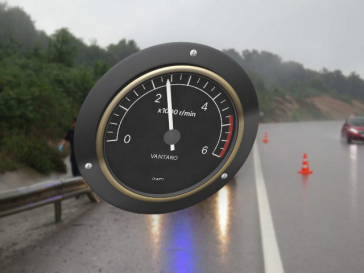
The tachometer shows 2375 rpm
